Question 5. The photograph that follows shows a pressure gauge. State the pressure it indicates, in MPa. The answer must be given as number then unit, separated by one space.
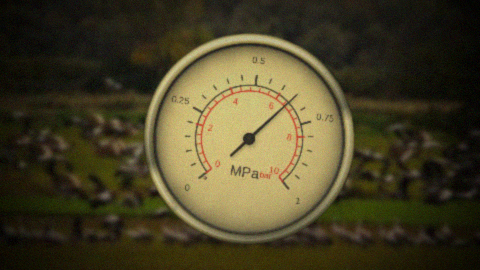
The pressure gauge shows 0.65 MPa
